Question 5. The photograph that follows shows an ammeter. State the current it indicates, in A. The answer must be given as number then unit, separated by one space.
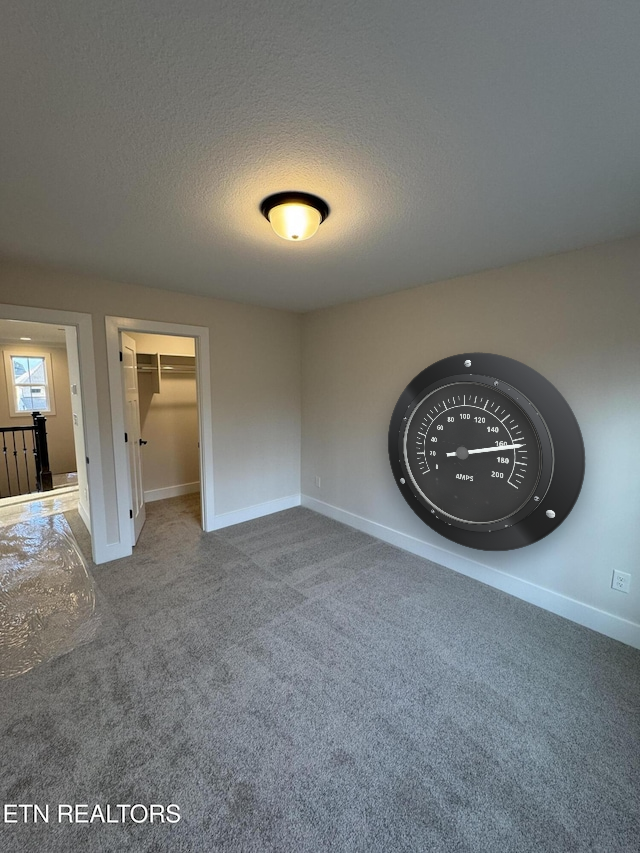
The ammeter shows 165 A
